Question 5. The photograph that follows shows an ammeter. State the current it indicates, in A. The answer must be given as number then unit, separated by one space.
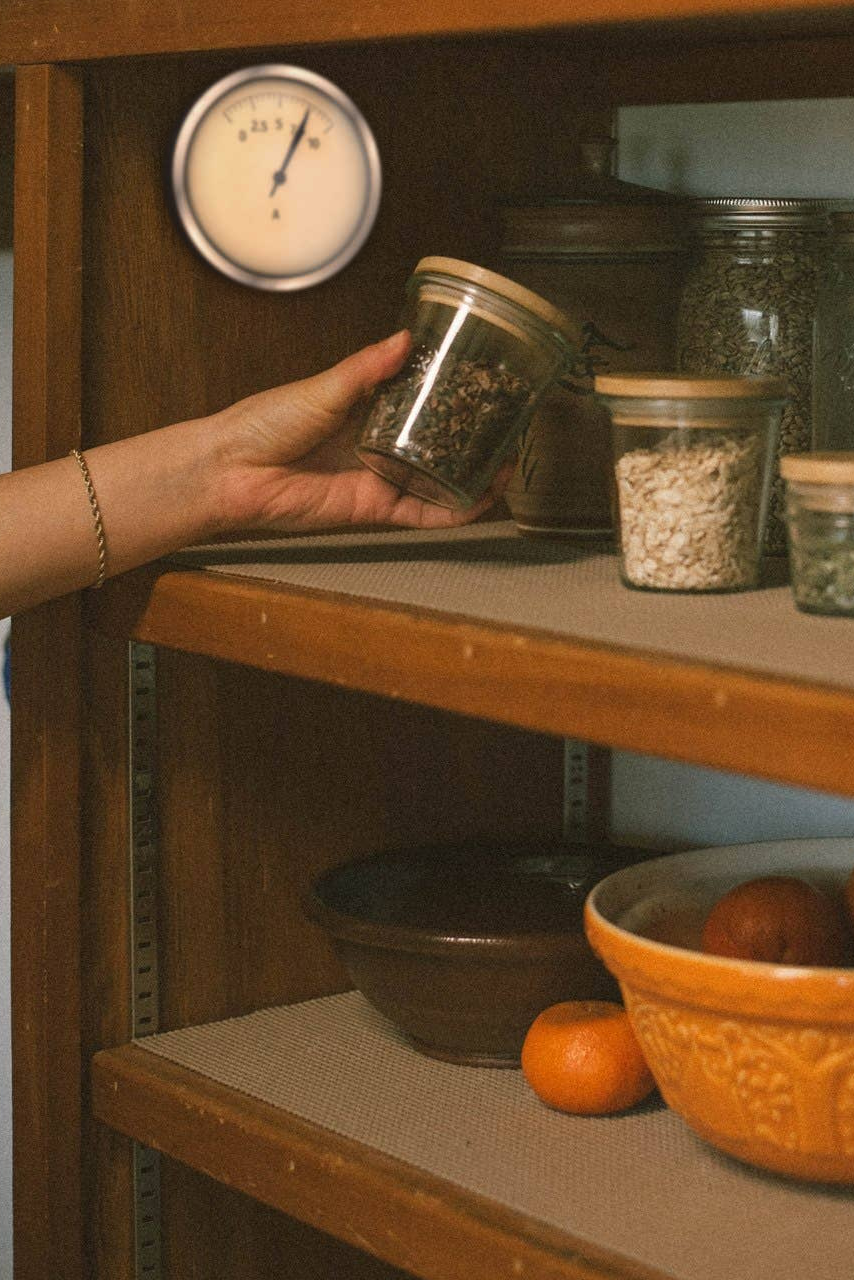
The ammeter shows 7.5 A
